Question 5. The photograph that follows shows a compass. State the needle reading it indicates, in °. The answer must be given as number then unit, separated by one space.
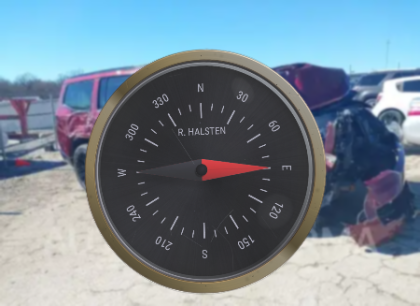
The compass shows 90 °
